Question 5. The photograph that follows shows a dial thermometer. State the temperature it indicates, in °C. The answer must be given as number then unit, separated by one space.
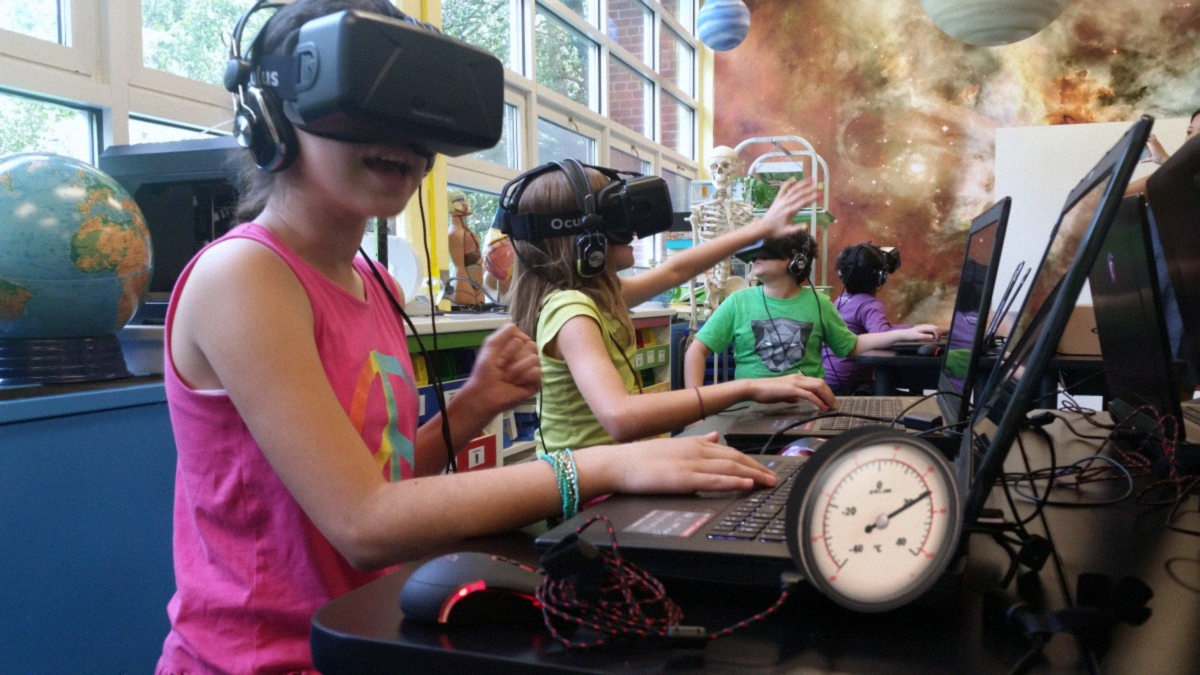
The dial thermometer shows 20 °C
